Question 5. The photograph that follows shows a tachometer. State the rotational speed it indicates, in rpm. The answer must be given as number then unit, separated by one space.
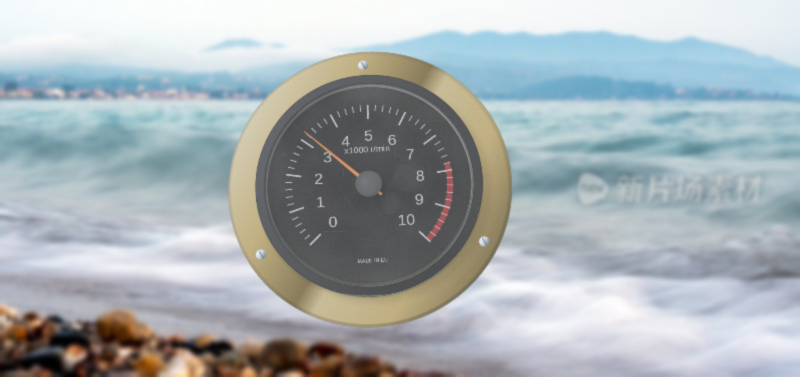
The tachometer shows 3200 rpm
